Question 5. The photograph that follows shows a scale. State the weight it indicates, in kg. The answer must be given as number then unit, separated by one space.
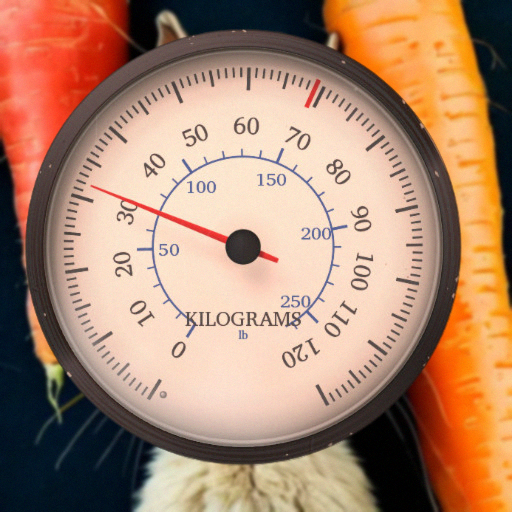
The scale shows 32 kg
